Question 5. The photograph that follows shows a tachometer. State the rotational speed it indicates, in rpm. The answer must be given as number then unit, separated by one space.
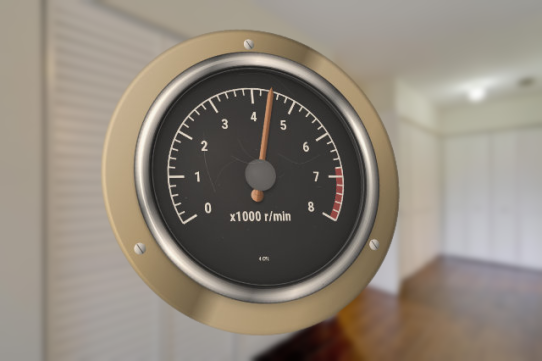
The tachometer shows 4400 rpm
